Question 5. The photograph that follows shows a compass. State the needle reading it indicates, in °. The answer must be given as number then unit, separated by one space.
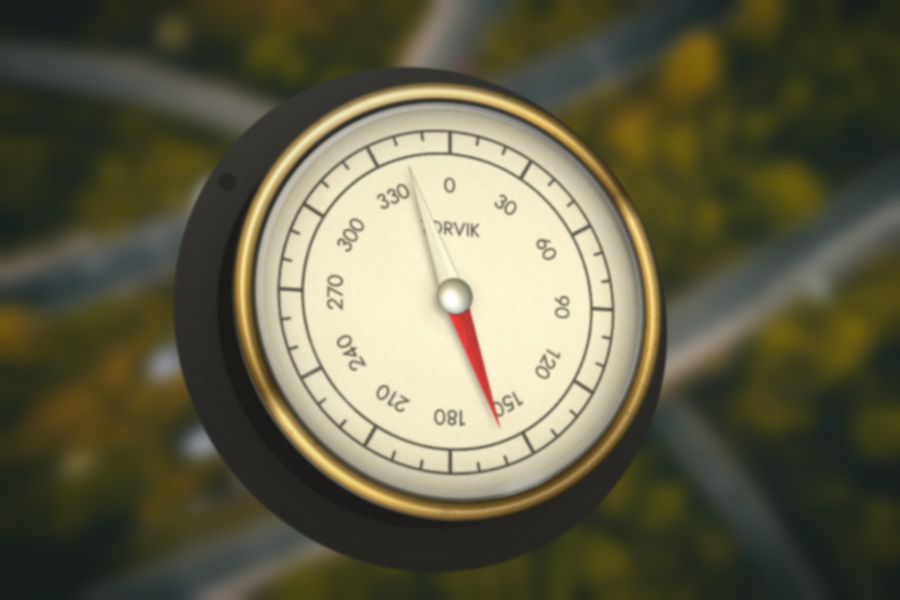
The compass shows 160 °
